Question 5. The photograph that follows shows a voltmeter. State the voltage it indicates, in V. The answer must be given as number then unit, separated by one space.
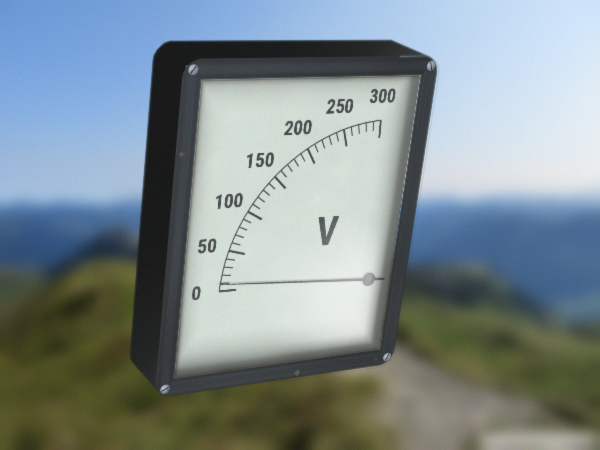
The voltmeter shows 10 V
